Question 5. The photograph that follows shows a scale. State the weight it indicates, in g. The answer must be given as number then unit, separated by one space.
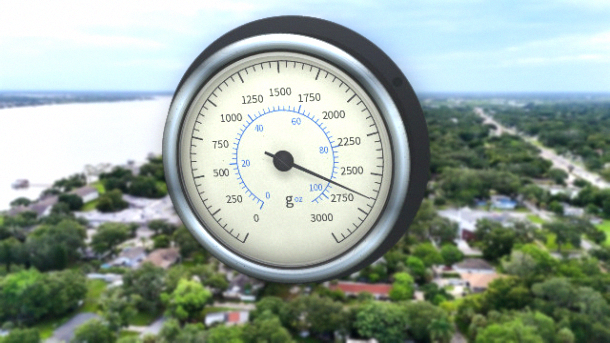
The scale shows 2650 g
